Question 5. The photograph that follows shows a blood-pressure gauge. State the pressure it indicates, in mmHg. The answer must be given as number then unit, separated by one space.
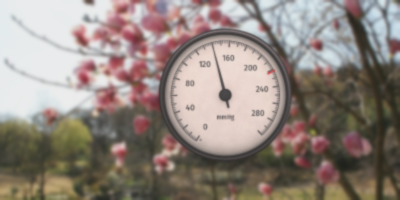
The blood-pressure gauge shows 140 mmHg
